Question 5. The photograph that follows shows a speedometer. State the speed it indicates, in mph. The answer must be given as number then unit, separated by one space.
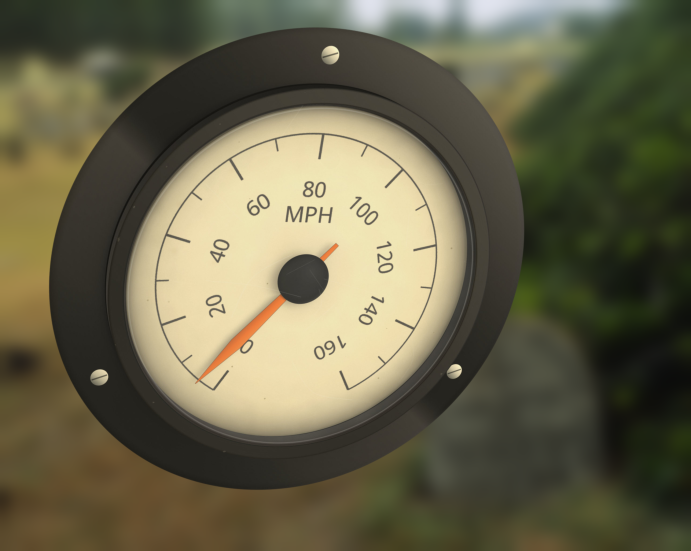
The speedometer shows 5 mph
